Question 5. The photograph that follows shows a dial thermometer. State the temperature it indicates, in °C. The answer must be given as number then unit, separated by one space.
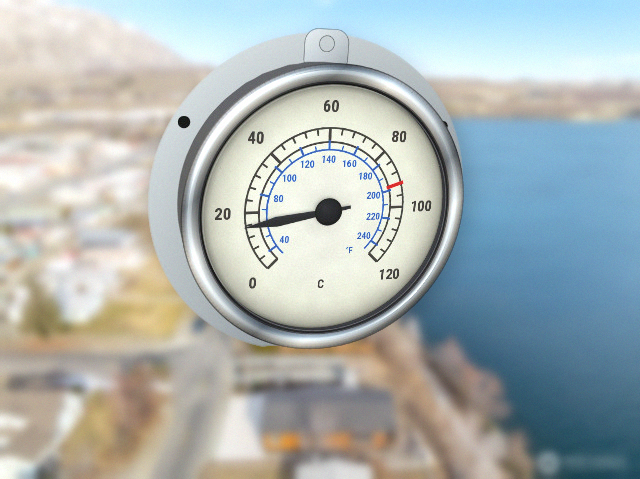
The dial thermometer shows 16 °C
